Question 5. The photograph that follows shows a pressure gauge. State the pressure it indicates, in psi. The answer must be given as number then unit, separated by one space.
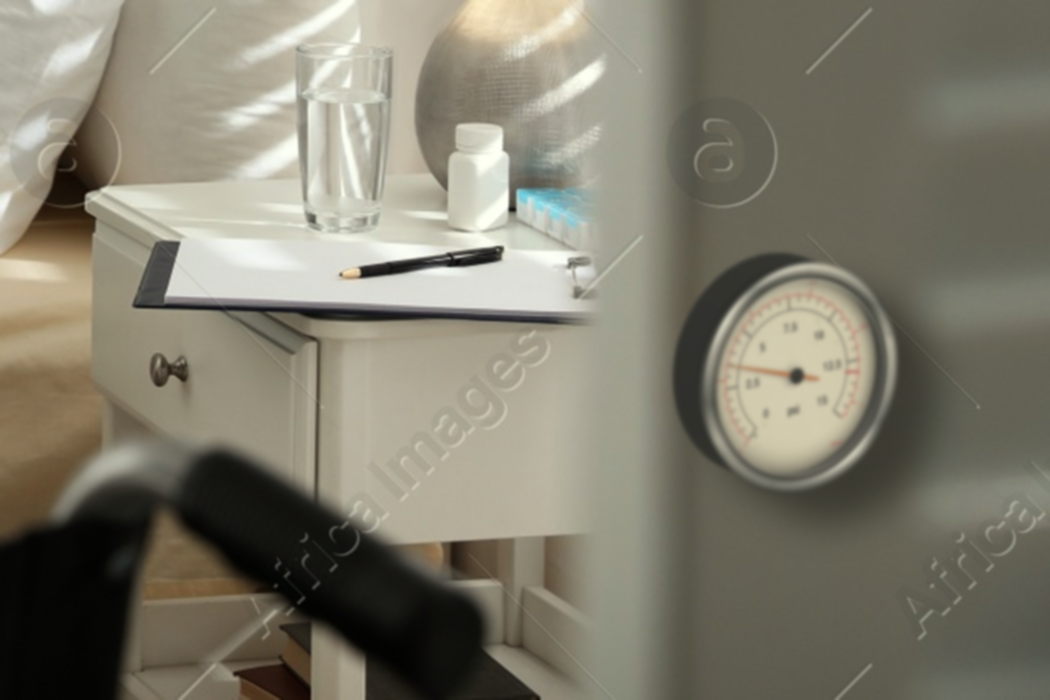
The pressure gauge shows 3.5 psi
